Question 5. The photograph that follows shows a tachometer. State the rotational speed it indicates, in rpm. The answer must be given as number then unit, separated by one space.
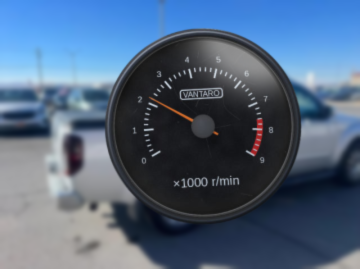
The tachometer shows 2200 rpm
